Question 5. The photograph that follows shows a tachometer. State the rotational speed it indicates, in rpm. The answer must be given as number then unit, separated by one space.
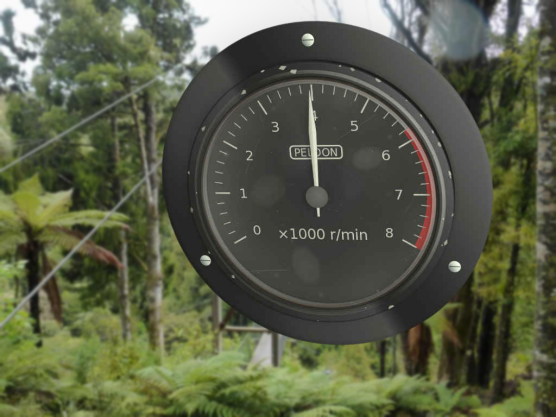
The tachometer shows 4000 rpm
